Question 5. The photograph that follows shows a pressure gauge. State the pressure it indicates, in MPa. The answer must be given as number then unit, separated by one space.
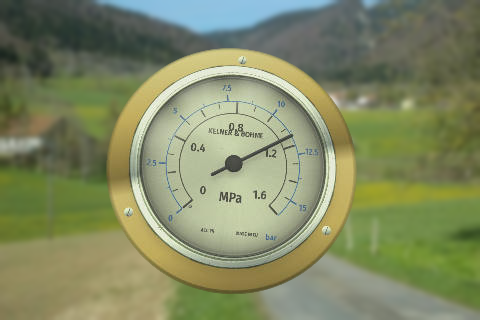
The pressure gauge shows 1.15 MPa
